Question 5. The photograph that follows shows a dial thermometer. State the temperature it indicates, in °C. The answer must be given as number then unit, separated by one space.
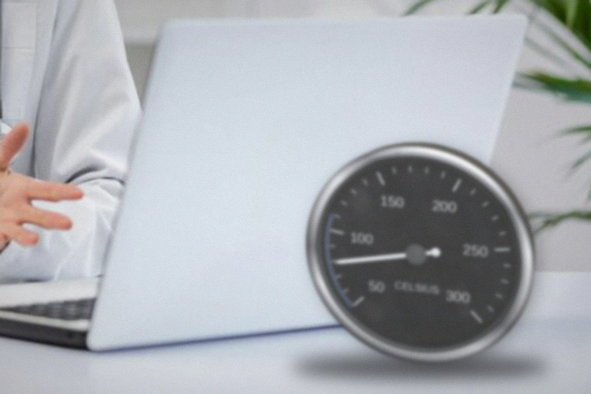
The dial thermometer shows 80 °C
